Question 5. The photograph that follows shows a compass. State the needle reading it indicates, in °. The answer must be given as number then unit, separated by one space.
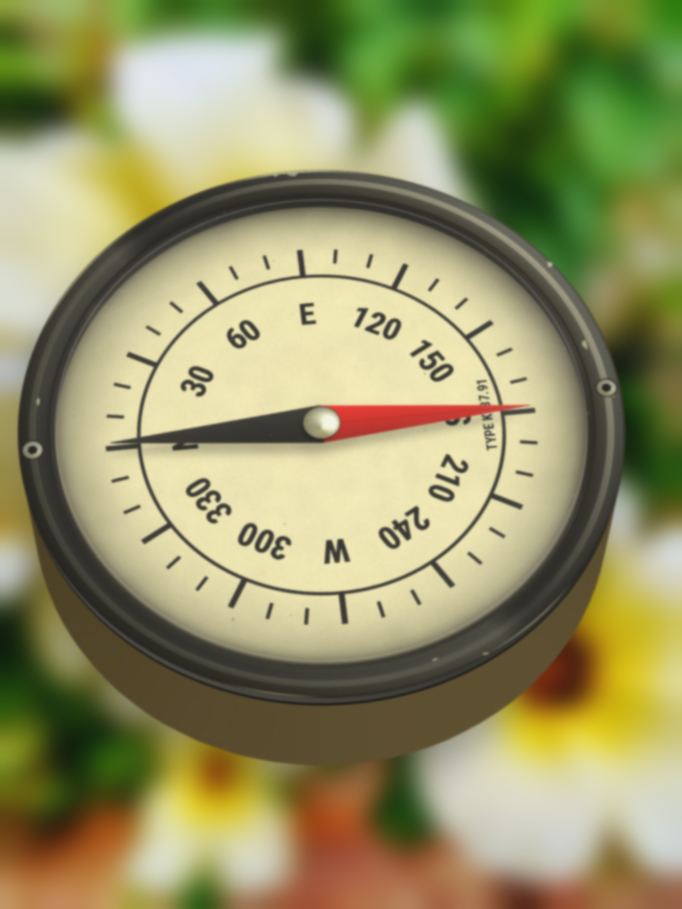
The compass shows 180 °
